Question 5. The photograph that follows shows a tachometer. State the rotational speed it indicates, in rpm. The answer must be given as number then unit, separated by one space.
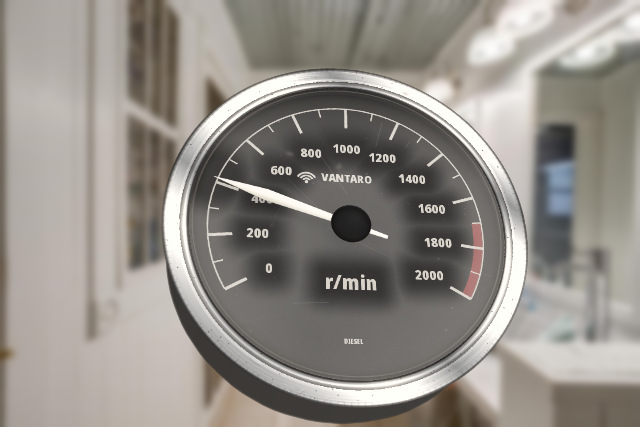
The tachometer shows 400 rpm
